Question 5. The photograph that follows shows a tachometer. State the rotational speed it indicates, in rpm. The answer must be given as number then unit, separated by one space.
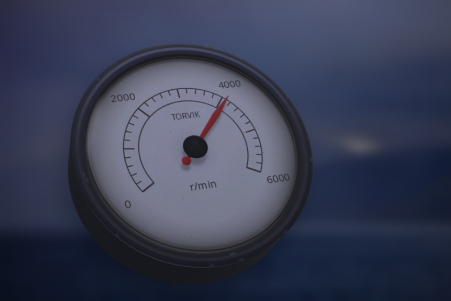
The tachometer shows 4100 rpm
